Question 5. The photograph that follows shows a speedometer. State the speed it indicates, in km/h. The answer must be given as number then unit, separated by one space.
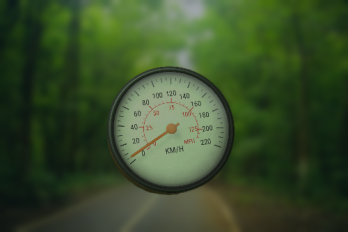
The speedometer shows 5 km/h
